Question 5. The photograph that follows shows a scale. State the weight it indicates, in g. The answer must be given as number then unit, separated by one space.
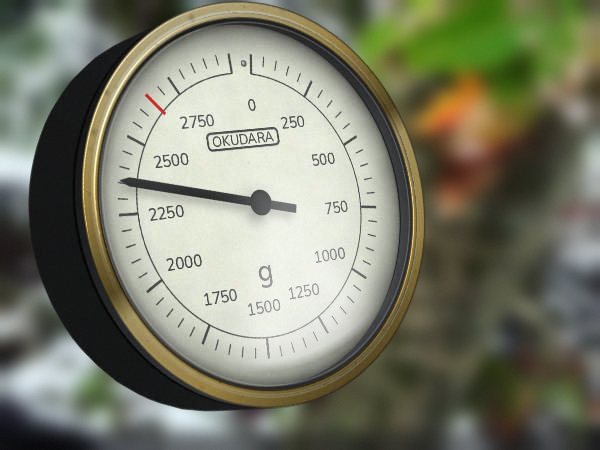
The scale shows 2350 g
